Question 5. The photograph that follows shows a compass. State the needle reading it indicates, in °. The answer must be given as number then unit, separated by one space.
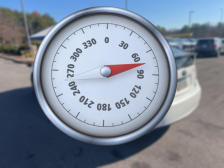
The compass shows 75 °
